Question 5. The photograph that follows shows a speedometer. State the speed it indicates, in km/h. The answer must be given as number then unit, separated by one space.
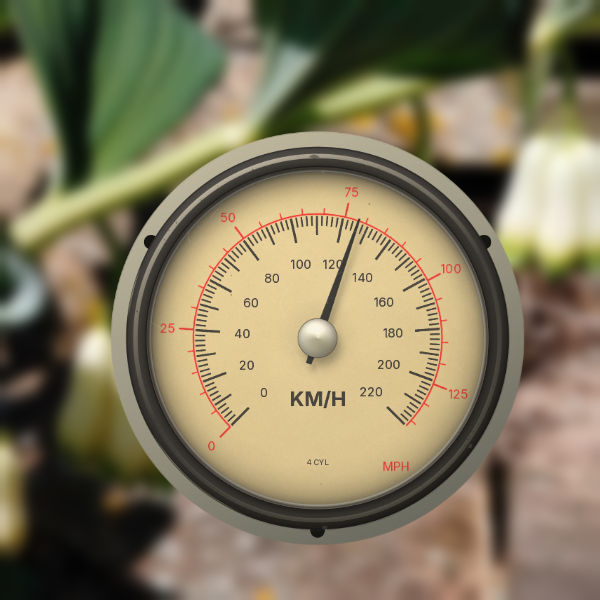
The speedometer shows 126 km/h
